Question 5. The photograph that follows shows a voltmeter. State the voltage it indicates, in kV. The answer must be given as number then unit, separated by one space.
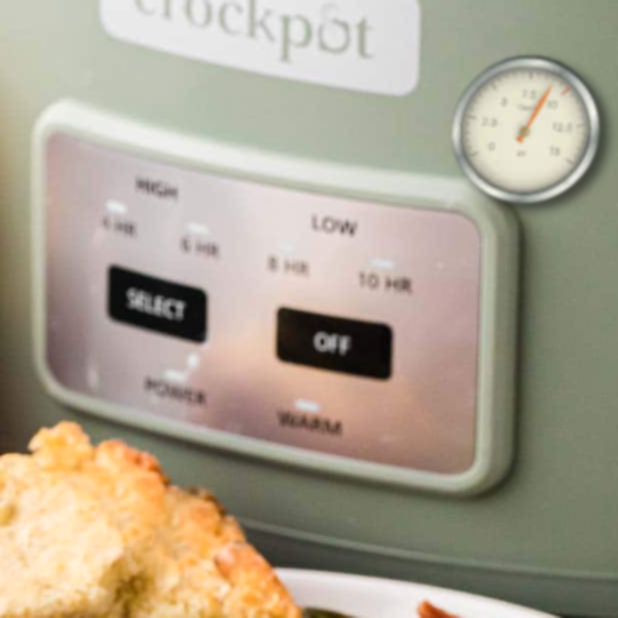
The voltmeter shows 9 kV
